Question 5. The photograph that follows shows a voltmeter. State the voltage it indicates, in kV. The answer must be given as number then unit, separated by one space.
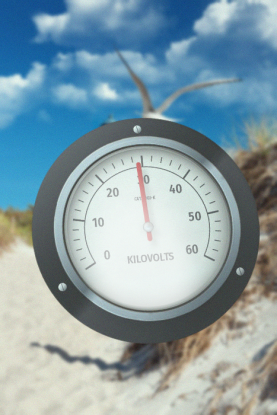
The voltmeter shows 29 kV
